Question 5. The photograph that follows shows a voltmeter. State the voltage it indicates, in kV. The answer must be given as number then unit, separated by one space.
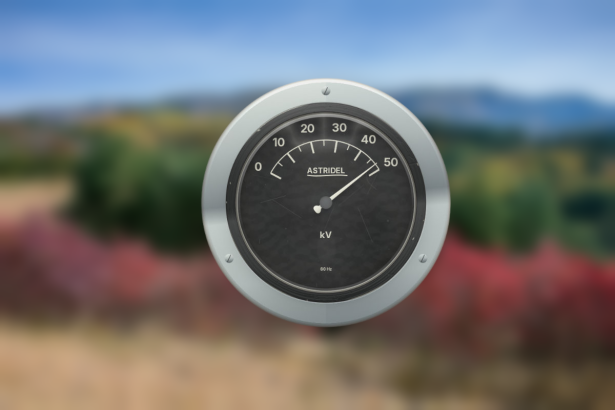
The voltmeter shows 47.5 kV
